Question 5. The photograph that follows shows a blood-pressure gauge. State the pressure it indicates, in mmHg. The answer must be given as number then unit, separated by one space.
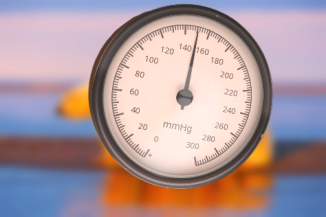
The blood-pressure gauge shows 150 mmHg
